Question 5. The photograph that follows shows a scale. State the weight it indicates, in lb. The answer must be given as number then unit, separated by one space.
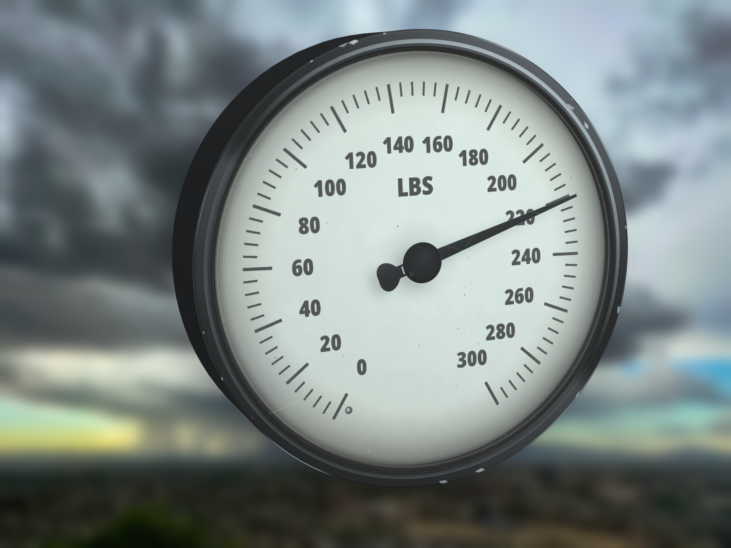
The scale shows 220 lb
